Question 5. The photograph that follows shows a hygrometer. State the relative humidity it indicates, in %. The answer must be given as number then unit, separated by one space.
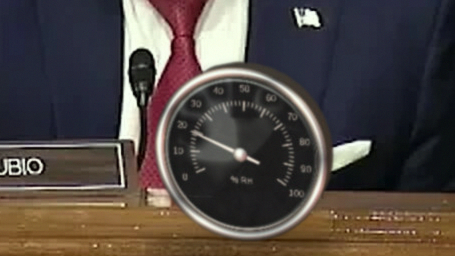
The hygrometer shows 20 %
